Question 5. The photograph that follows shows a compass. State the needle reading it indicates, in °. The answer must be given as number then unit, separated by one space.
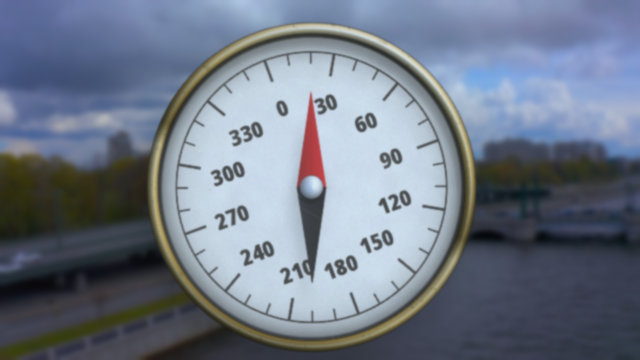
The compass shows 20 °
